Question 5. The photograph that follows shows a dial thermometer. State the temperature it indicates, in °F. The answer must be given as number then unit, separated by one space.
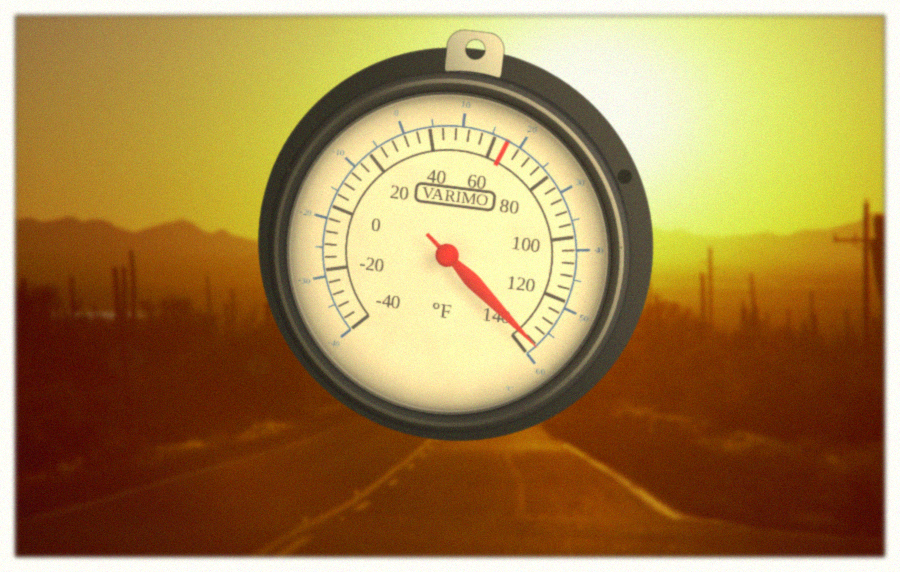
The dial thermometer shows 136 °F
